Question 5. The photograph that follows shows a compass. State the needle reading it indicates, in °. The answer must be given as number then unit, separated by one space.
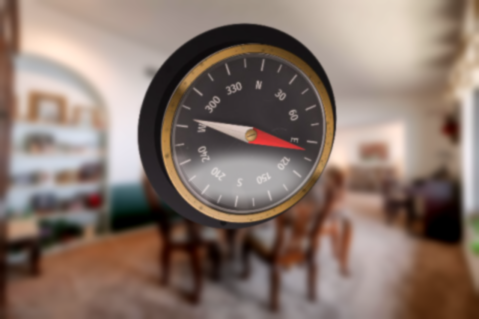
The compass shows 97.5 °
